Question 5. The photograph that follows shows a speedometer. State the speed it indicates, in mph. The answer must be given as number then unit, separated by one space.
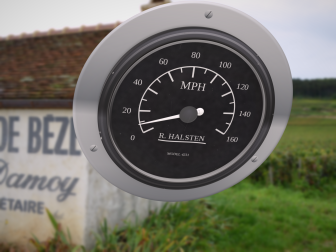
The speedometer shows 10 mph
